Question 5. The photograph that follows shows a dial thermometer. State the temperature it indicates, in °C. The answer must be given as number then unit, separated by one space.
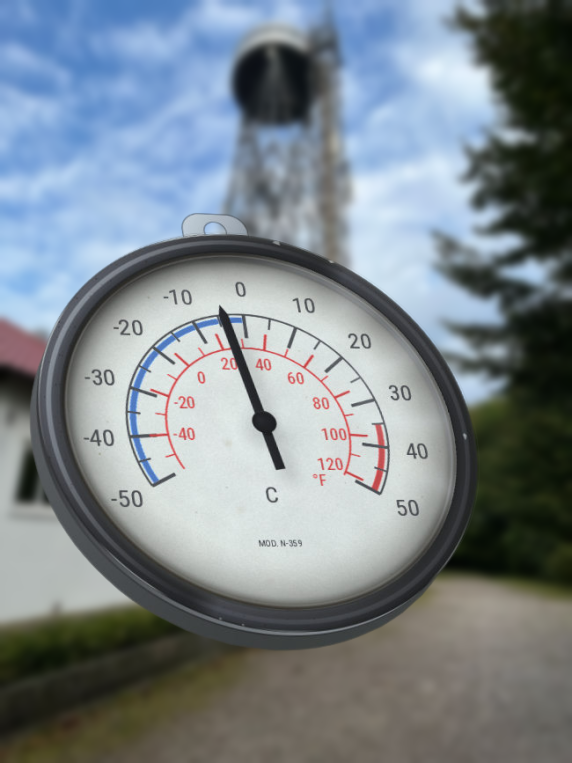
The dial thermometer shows -5 °C
